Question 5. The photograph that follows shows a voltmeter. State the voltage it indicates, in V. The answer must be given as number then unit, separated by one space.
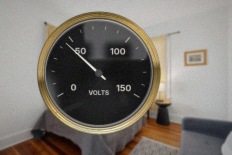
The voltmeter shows 45 V
